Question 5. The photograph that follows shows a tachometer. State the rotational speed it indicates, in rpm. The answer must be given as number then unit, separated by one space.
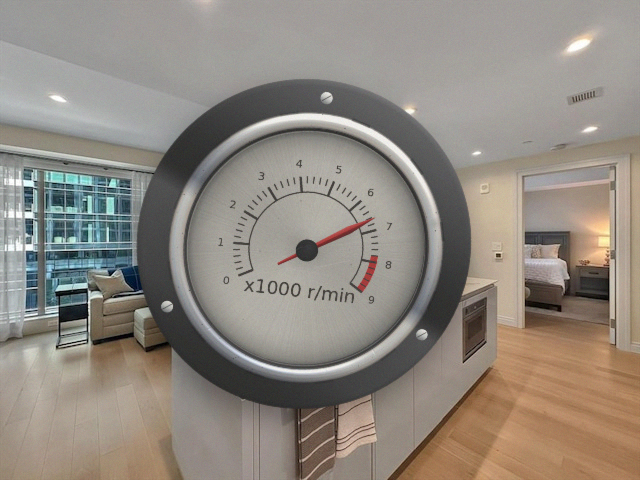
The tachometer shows 6600 rpm
